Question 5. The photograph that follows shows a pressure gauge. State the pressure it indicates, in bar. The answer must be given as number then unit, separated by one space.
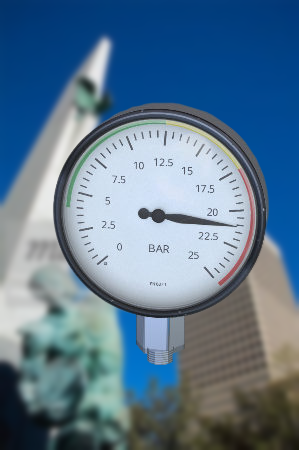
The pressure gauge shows 21 bar
